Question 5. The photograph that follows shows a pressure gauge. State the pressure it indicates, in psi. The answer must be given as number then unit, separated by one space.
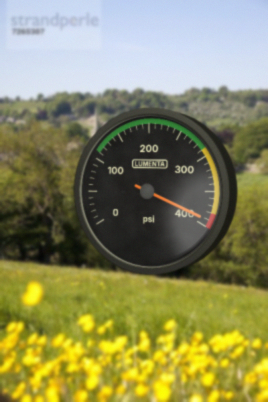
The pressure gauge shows 390 psi
